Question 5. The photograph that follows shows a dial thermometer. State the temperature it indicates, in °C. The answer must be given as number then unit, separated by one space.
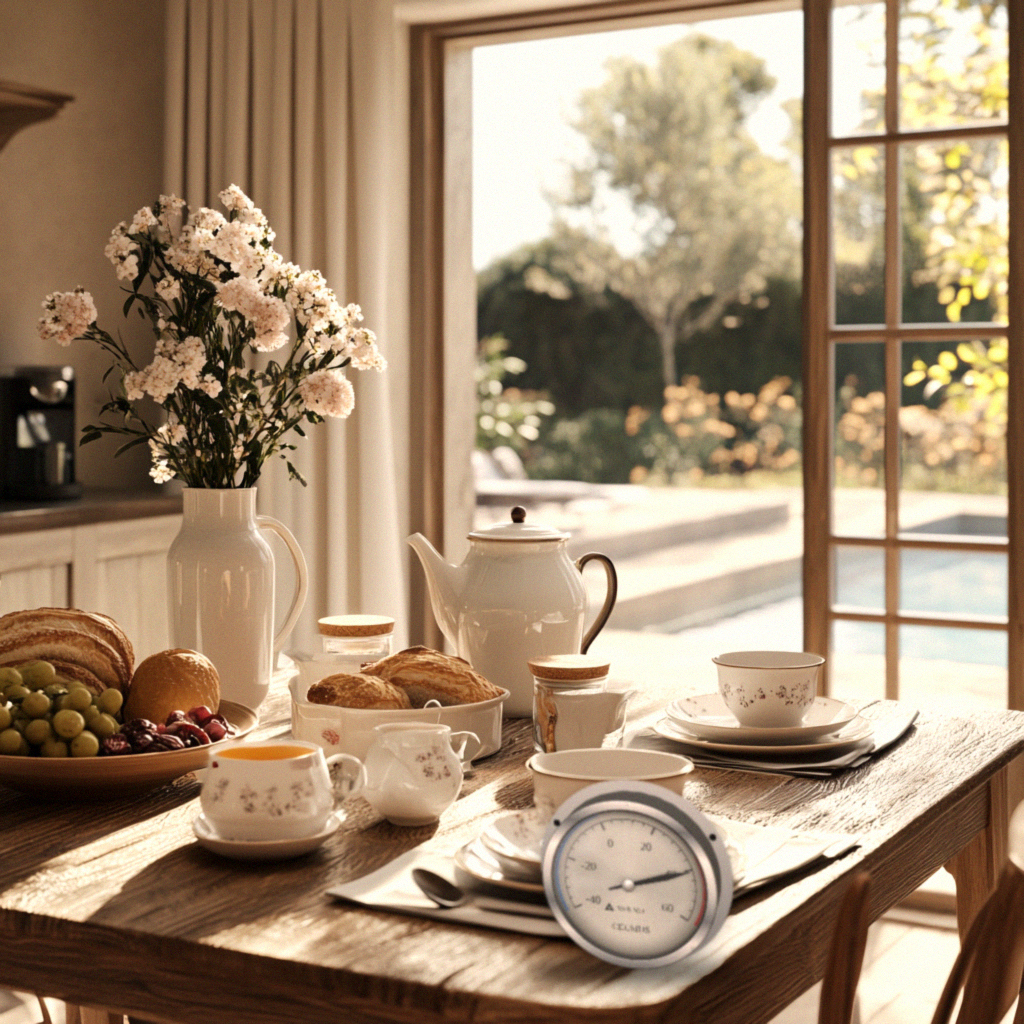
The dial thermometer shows 40 °C
